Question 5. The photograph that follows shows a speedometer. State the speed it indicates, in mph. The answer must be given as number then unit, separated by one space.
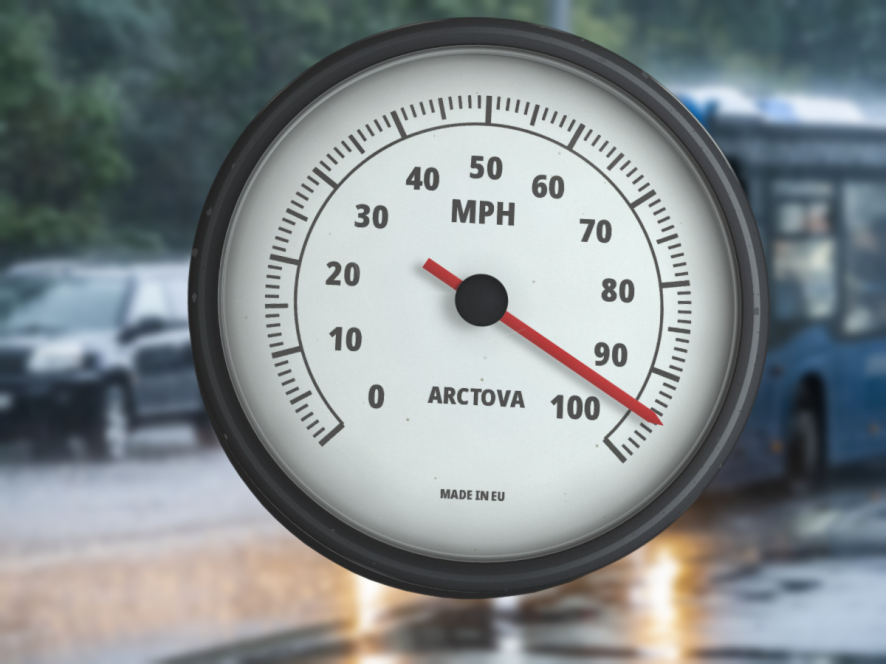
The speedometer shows 95 mph
